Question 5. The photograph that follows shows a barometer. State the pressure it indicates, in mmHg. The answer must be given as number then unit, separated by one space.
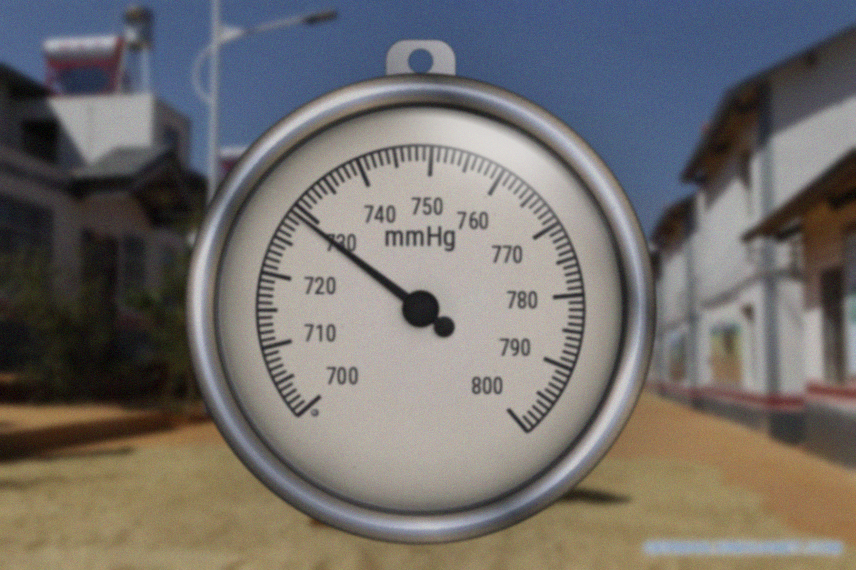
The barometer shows 729 mmHg
